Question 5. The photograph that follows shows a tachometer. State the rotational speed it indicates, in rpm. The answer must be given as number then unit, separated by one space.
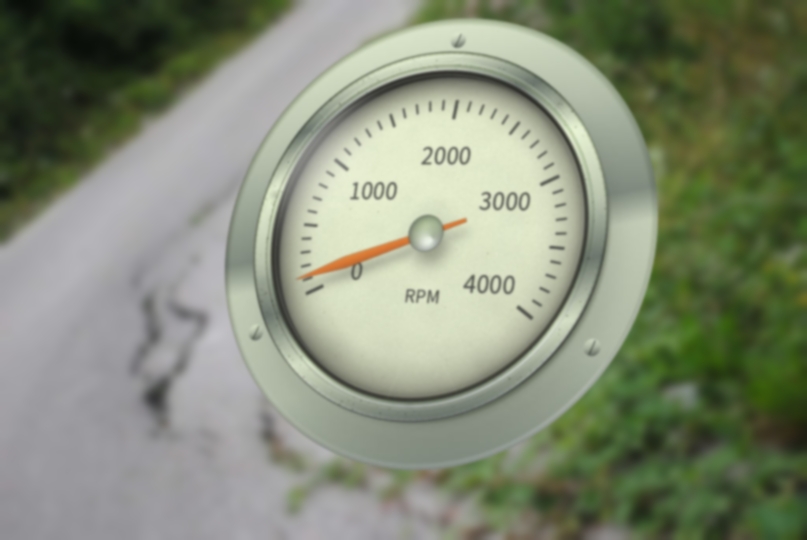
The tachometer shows 100 rpm
